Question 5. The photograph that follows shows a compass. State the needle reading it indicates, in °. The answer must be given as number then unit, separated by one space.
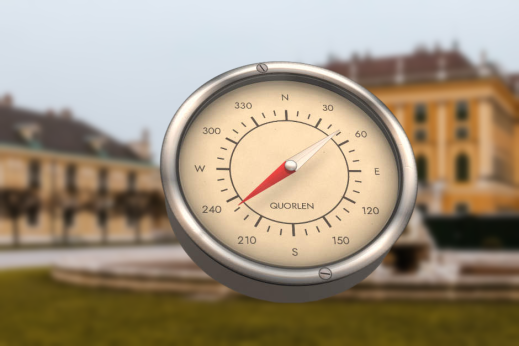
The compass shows 230 °
